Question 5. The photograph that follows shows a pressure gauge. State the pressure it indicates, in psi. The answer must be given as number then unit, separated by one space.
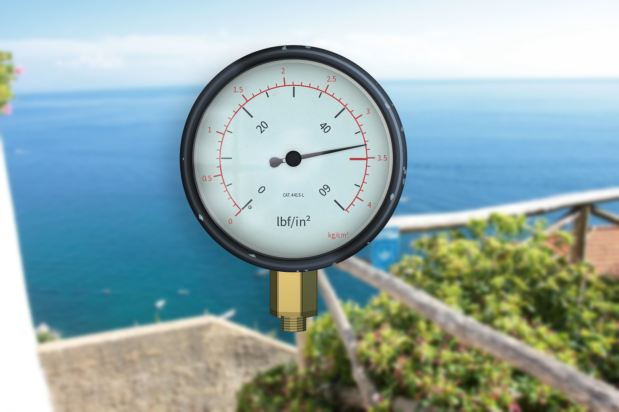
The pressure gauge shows 47.5 psi
